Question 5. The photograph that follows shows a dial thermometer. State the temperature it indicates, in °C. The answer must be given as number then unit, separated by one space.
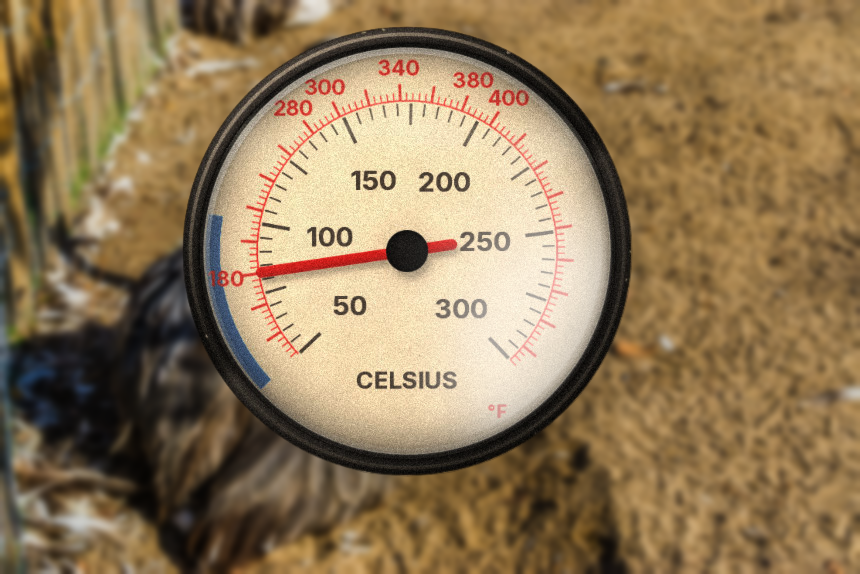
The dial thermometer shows 82.5 °C
